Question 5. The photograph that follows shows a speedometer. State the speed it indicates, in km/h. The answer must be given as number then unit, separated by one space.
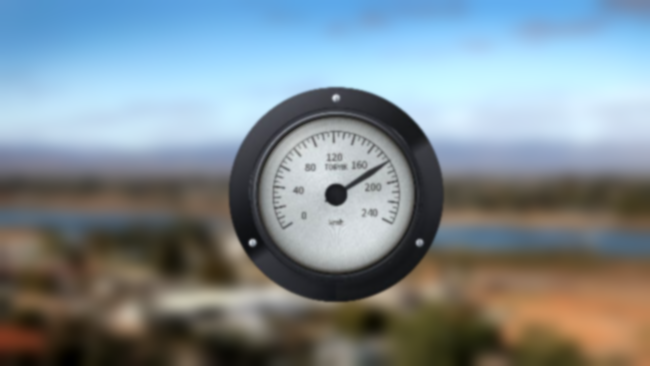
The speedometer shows 180 km/h
